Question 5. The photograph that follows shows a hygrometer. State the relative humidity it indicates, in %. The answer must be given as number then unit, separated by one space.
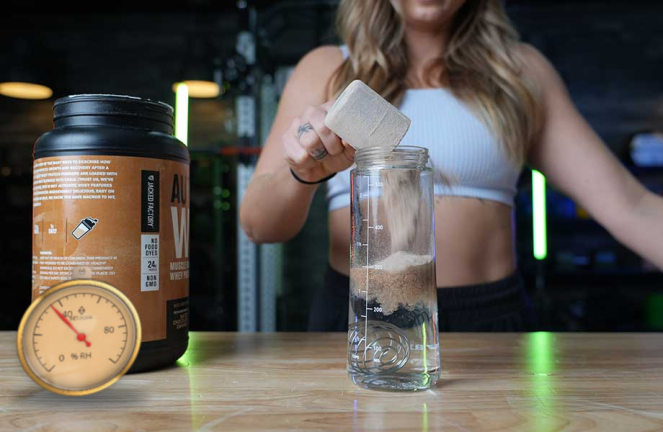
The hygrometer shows 36 %
